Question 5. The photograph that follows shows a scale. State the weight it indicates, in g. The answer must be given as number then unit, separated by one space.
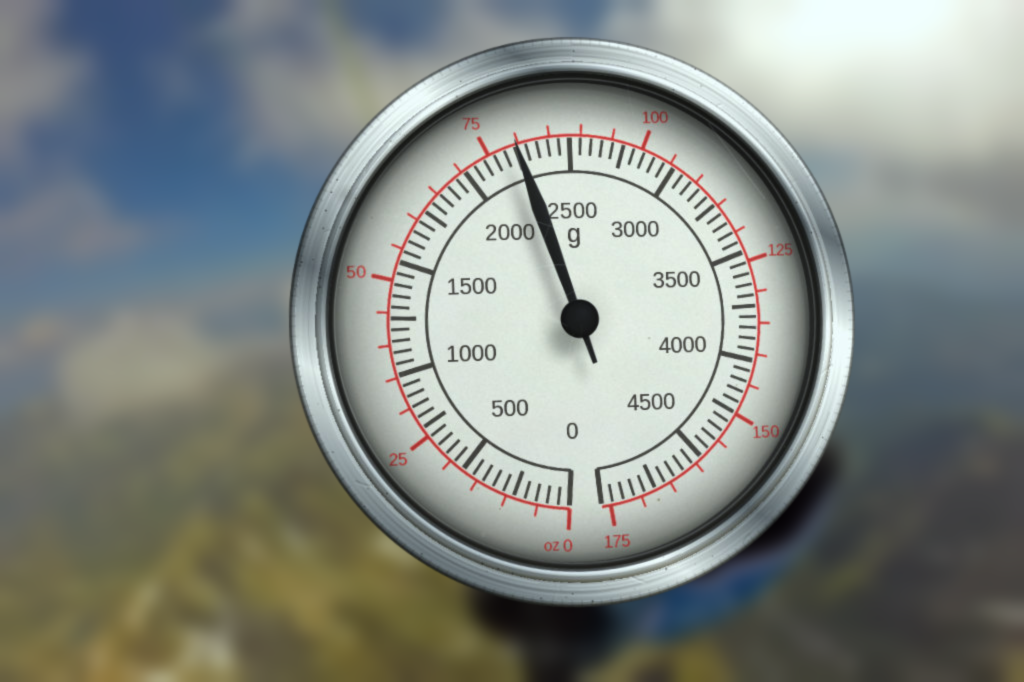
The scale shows 2250 g
